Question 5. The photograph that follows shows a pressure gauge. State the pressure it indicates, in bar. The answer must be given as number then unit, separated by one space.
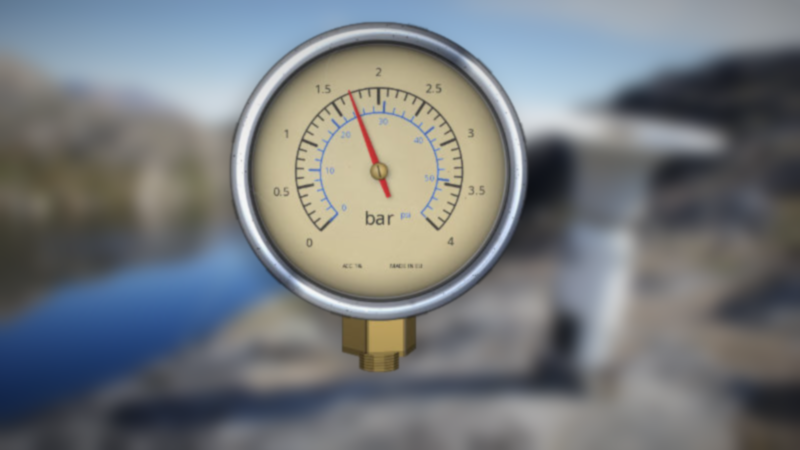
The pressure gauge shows 1.7 bar
